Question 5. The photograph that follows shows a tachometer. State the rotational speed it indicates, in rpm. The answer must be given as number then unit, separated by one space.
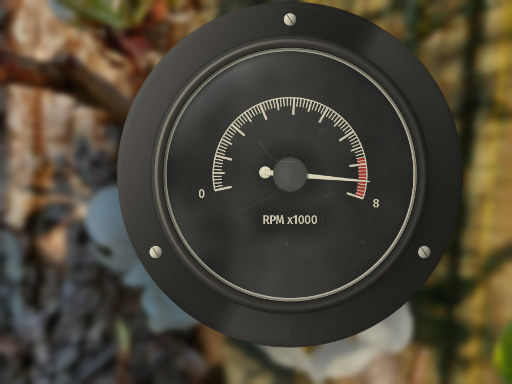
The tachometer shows 7500 rpm
